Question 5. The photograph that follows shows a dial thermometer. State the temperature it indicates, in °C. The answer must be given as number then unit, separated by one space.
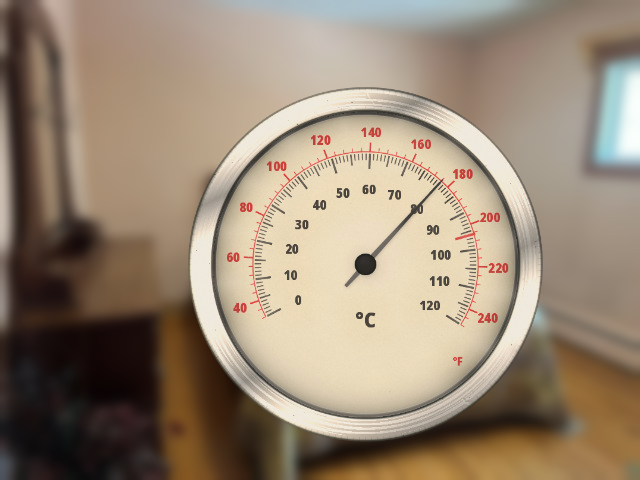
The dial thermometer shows 80 °C
